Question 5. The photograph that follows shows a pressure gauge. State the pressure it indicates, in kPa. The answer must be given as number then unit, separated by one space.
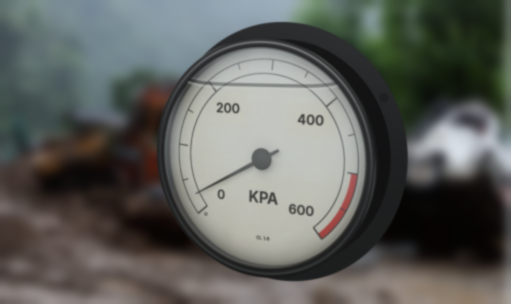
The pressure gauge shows 25 kPa
